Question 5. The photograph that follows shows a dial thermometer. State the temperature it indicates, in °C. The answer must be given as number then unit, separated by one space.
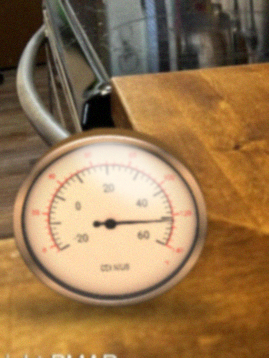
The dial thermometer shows 50 °C
